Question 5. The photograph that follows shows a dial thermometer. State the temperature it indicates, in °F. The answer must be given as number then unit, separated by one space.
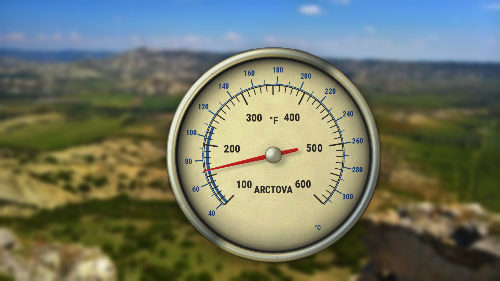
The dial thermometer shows 160 °F
